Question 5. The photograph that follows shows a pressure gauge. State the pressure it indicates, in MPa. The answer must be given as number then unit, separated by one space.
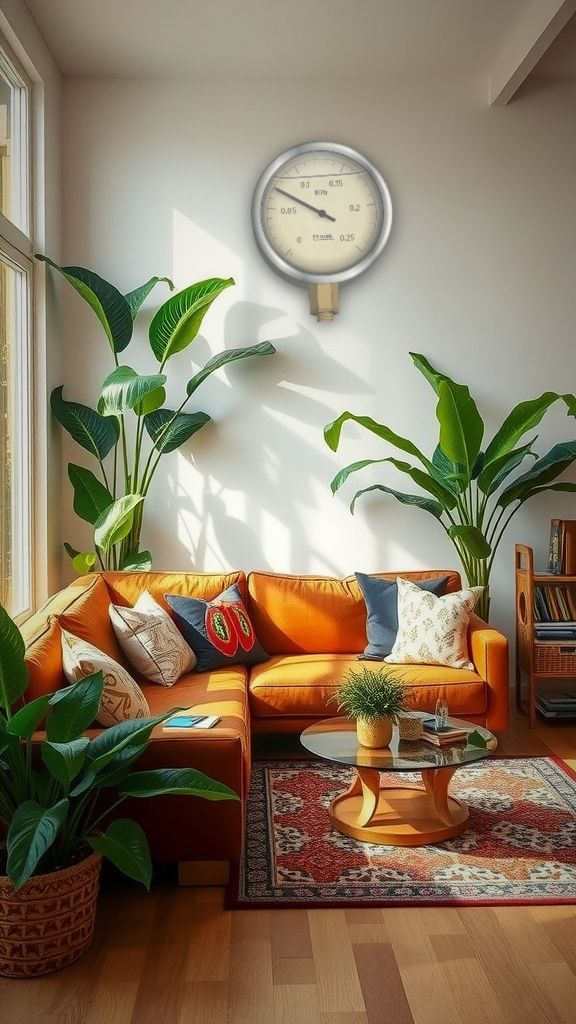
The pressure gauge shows 0.07 MPa
